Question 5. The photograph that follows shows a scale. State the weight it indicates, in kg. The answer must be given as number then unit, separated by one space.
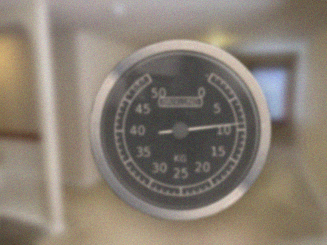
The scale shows 9 kg
